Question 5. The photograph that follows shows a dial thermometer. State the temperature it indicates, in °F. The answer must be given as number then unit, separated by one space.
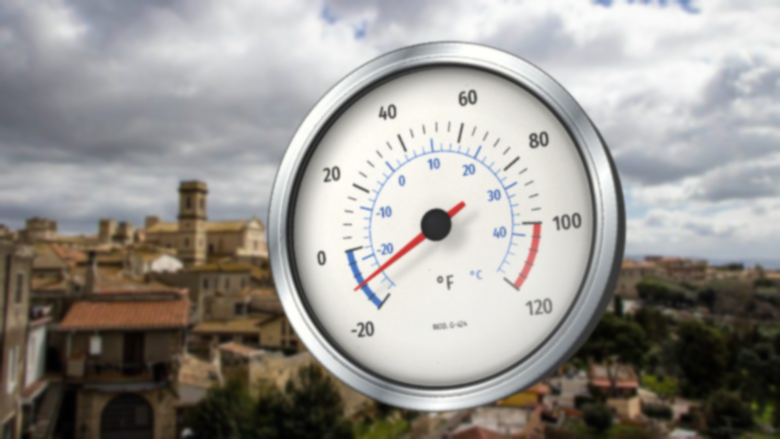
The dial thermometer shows -12 °F
